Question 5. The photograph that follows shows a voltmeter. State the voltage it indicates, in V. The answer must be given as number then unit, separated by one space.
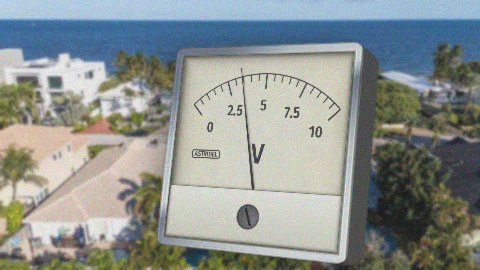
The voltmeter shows 3.5 V
